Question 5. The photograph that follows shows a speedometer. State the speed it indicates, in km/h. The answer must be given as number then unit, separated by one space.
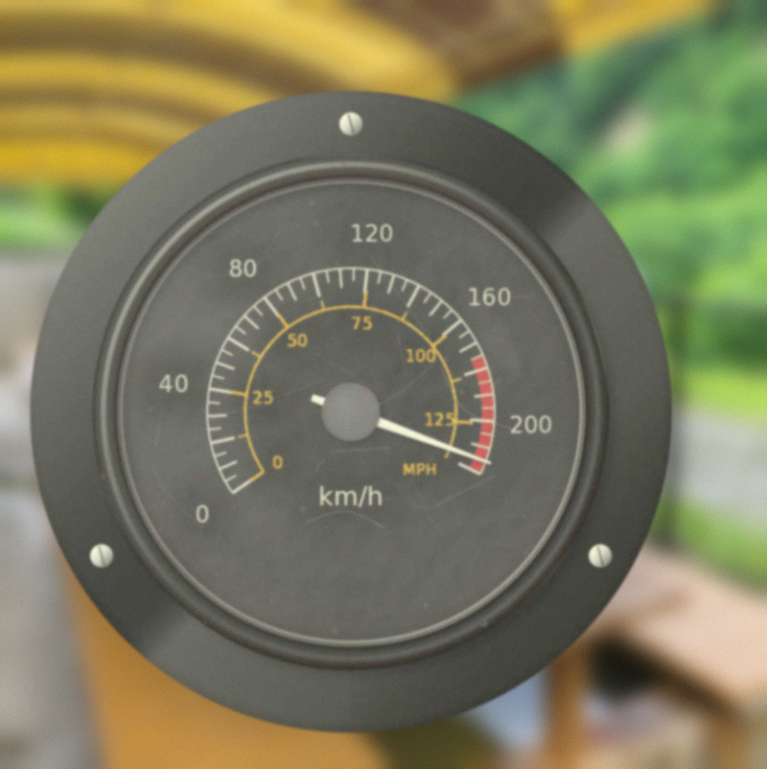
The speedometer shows 215 km/h
